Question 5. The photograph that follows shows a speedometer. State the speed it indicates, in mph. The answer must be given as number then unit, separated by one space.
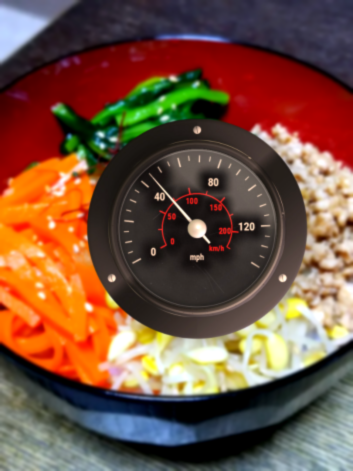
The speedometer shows 45 mph
